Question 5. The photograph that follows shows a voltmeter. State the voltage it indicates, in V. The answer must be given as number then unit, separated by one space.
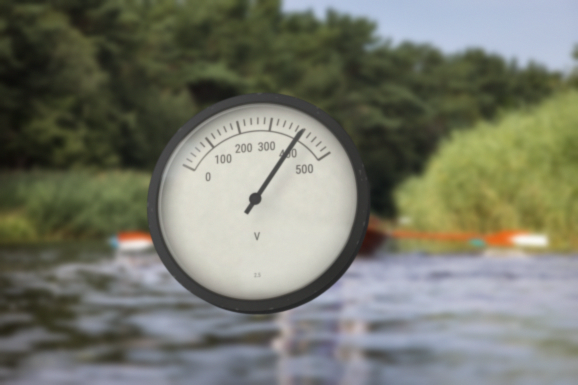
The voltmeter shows 400 V
